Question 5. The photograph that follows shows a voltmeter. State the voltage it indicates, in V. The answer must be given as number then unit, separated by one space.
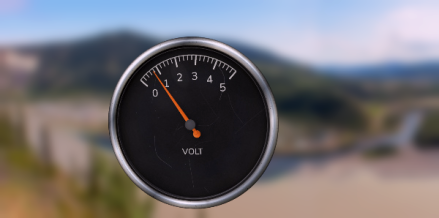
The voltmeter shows 0.8 V
